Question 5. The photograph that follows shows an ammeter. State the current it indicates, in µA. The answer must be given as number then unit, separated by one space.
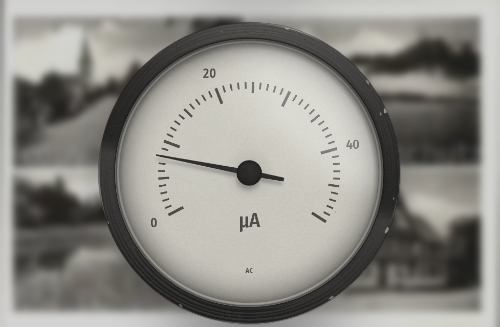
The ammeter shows 8 µA
